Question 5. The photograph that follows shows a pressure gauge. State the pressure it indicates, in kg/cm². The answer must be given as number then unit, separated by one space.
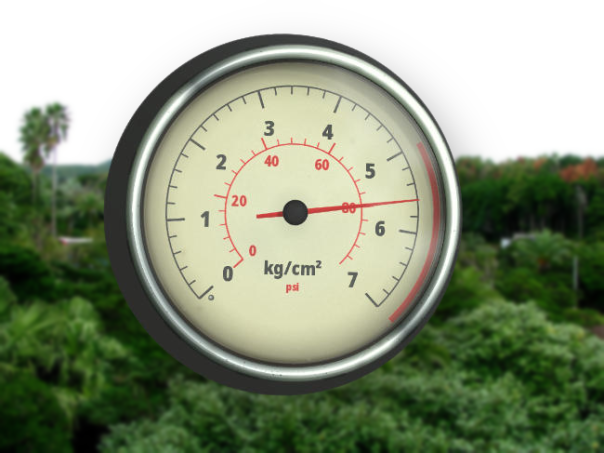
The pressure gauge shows 5.6 kg/cm²
